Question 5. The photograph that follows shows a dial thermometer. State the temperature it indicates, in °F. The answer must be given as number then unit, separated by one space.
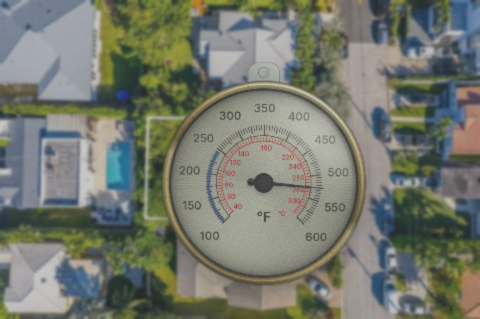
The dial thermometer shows 525 °F
